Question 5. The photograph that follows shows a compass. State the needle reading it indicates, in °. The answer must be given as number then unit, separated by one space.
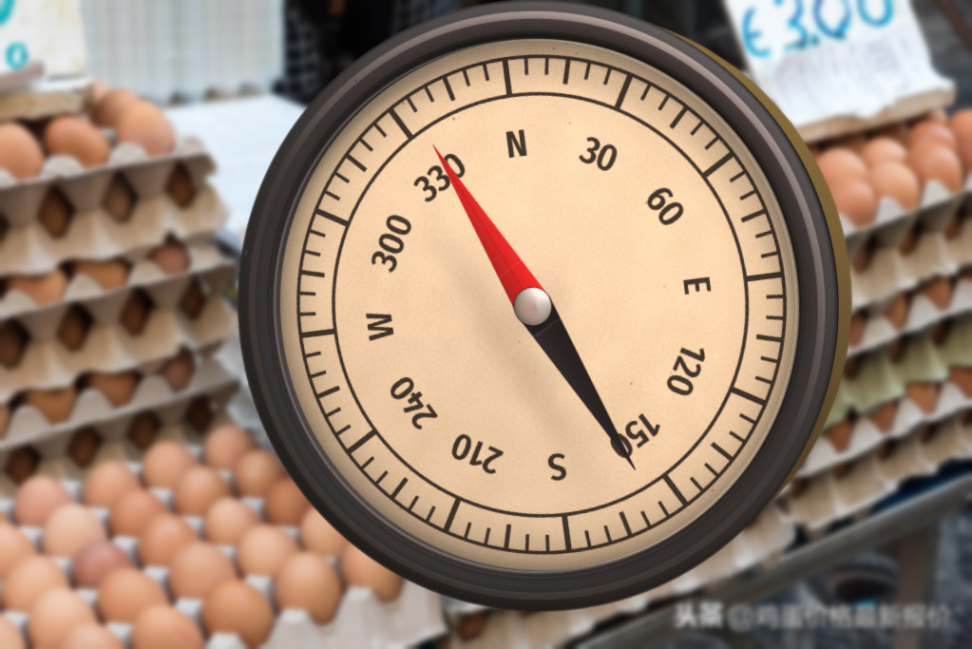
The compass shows 335 °
